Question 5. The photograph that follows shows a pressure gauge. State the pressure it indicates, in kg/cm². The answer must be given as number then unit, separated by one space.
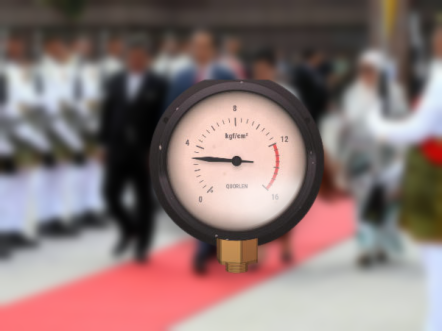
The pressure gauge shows 3 kg/cm²
